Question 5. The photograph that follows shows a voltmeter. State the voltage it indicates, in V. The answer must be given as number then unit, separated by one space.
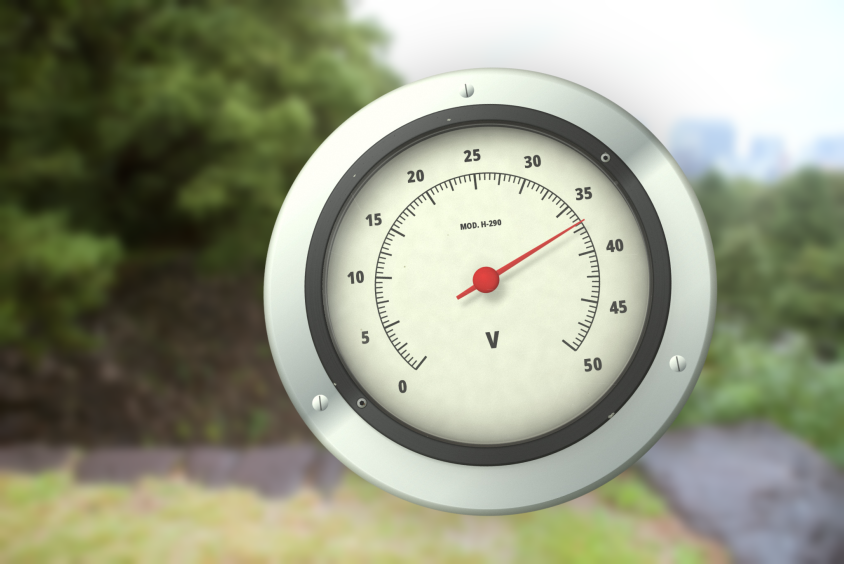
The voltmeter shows 37 V
